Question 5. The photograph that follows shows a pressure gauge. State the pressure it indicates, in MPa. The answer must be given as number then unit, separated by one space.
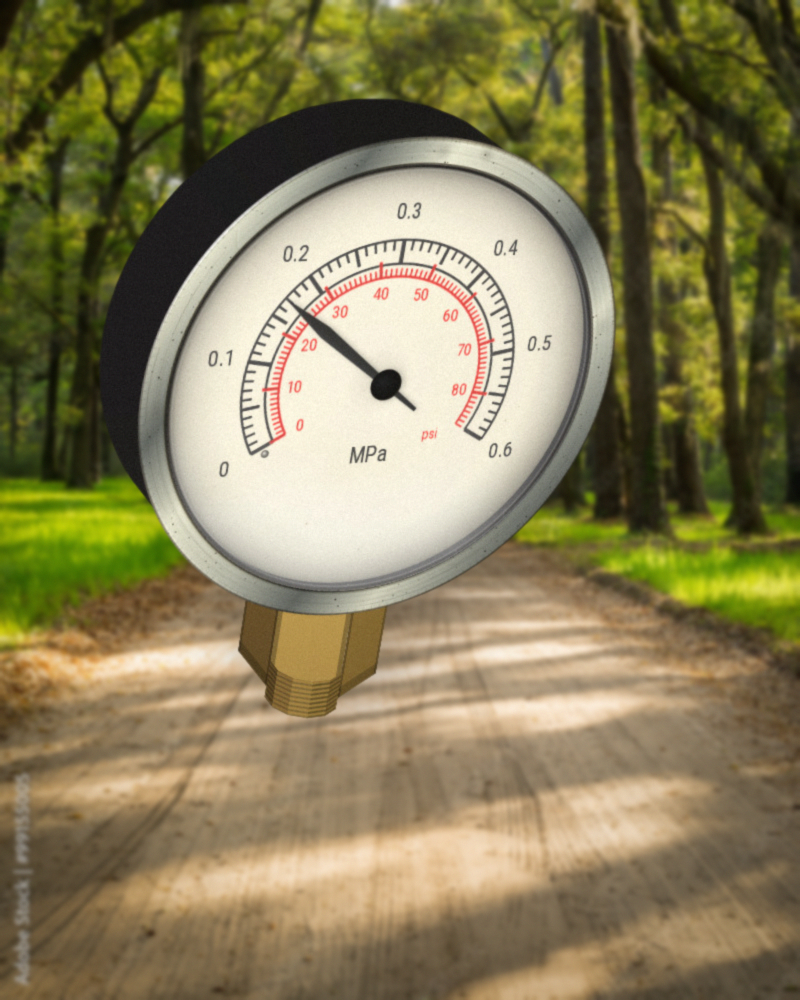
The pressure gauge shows 0.17 MPa
